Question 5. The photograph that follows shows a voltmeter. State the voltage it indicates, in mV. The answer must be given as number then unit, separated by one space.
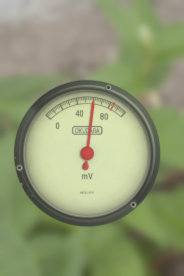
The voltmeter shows 60 mV
